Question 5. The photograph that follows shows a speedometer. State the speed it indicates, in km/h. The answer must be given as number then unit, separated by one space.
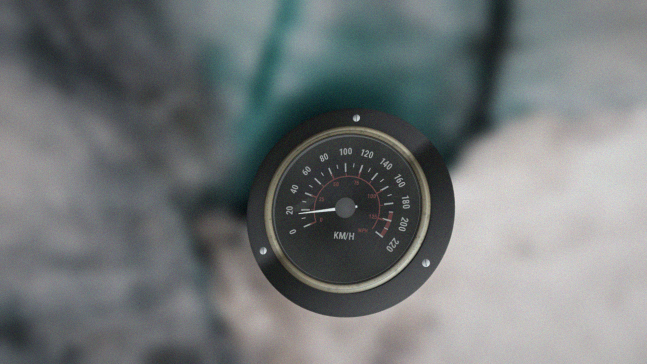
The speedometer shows 15 km/h
